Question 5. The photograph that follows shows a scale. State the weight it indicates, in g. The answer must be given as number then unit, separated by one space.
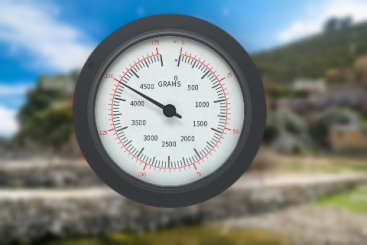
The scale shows 4250 g
